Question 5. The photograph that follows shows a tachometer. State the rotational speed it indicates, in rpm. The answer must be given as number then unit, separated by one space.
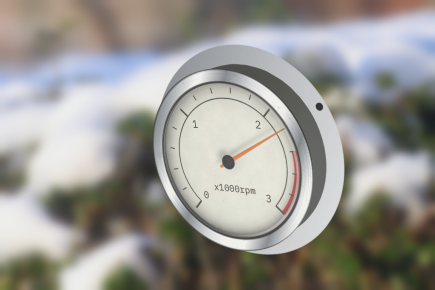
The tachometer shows 2200 rpm
